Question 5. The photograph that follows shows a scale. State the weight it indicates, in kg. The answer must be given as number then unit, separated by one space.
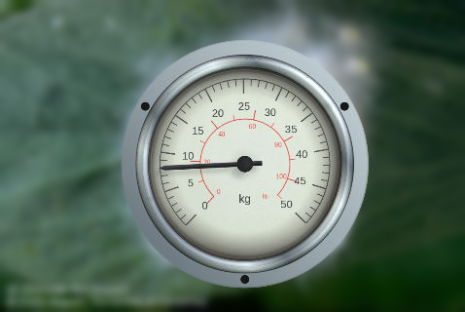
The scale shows 8 kg
